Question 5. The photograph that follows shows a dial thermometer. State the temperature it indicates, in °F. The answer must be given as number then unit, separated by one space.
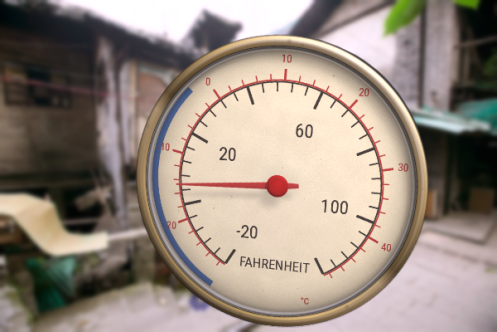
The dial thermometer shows 6 °F
